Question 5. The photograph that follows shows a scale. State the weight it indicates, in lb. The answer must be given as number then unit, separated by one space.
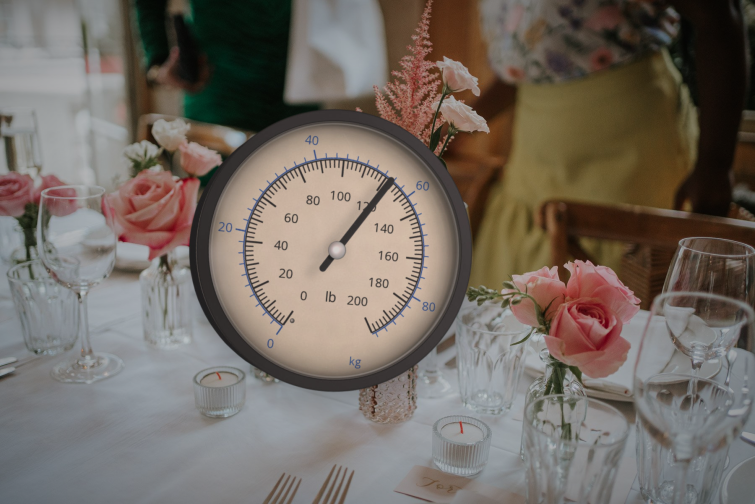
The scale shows 122 lb
